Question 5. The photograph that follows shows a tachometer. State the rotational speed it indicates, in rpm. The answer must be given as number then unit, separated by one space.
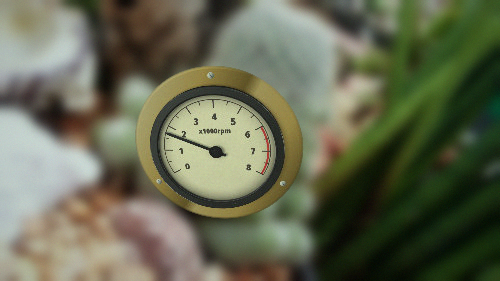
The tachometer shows 1750 rpm
